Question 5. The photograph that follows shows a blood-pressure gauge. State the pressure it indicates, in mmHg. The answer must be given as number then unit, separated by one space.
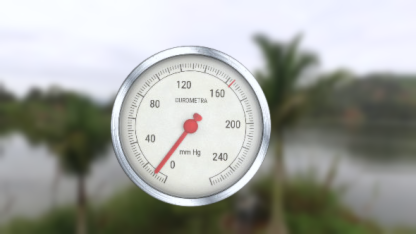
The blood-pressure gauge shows 10 mmHg
